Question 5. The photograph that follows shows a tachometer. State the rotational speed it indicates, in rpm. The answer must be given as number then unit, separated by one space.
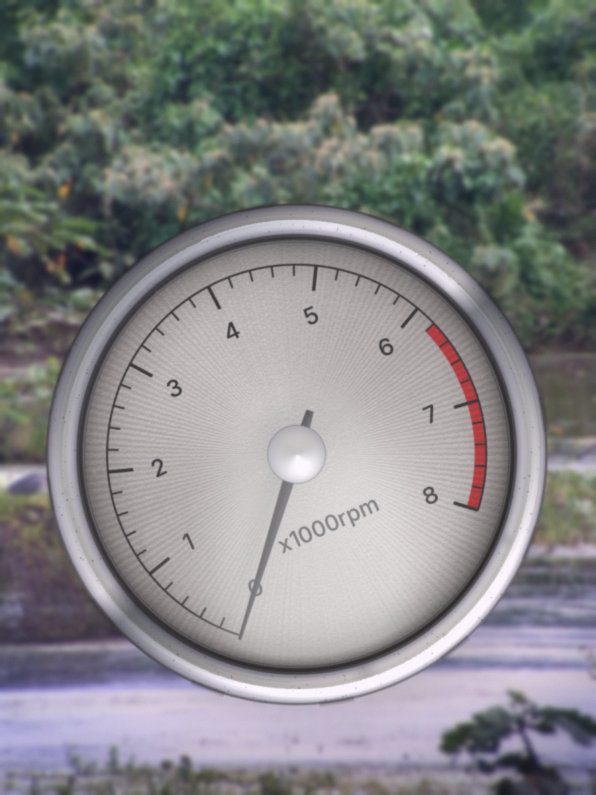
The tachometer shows 0 rpm
